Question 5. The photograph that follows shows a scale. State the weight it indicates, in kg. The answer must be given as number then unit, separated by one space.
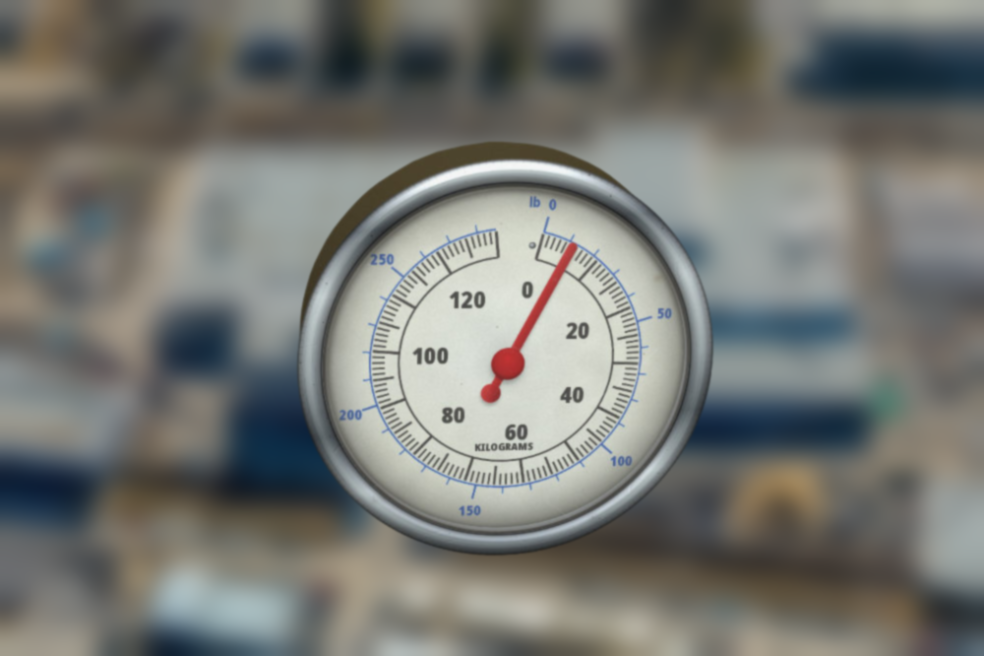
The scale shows 5 kg
